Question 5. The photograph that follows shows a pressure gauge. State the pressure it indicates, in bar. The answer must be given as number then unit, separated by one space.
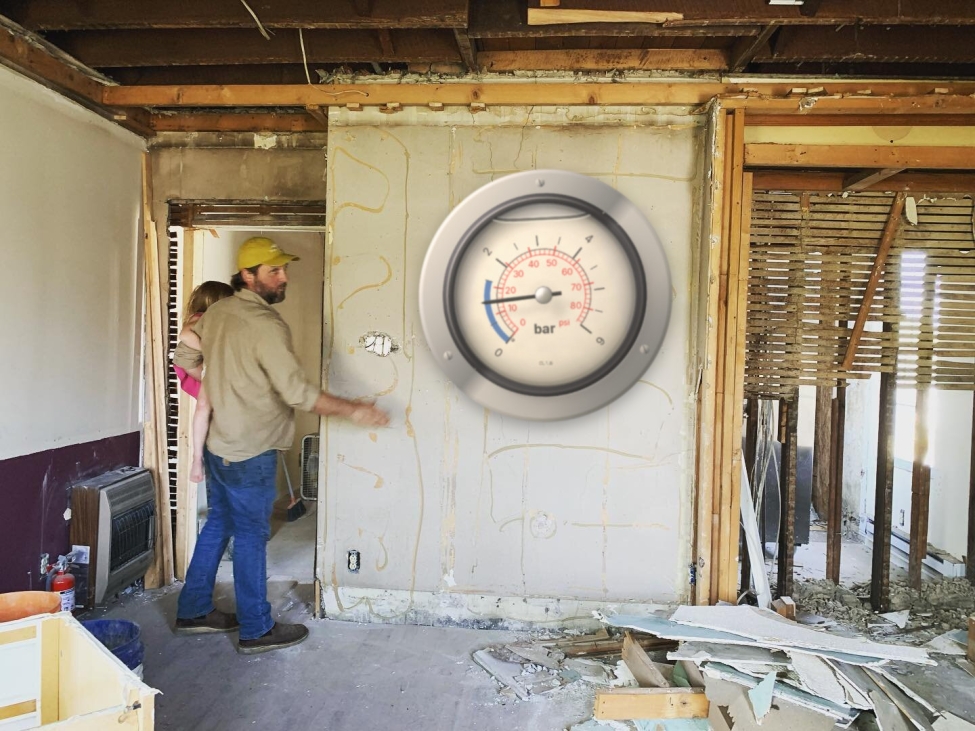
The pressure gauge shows 1 bar
